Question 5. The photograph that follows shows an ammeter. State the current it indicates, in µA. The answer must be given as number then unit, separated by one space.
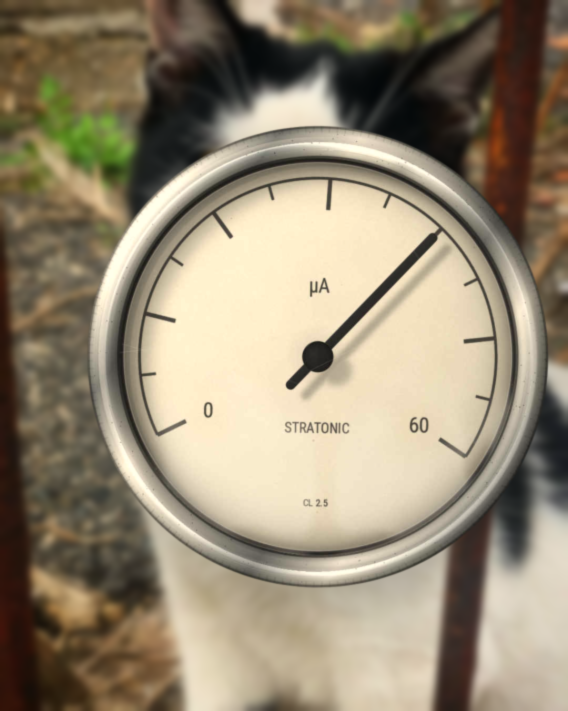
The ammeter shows 40 µA
